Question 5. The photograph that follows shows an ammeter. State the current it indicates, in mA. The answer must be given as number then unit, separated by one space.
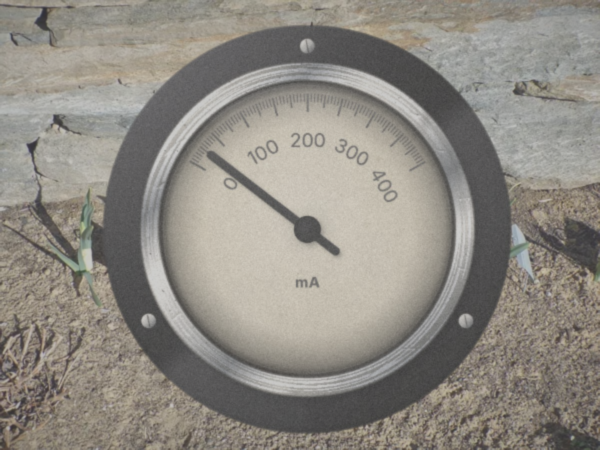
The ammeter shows 25 mA
